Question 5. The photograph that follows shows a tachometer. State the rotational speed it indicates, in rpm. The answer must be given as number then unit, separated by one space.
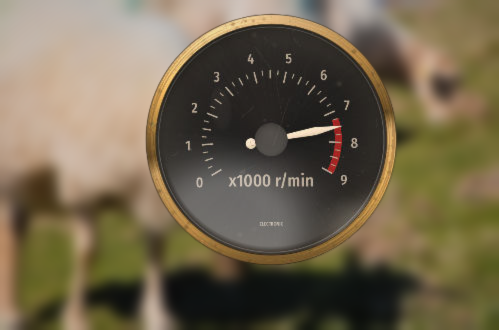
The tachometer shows 7500 rpm
